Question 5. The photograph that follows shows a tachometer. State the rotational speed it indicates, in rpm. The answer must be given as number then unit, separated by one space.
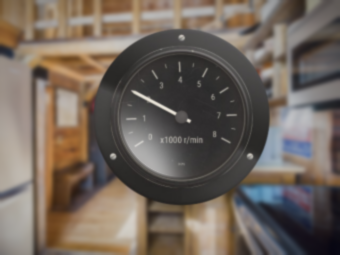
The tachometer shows 2000 rpm
